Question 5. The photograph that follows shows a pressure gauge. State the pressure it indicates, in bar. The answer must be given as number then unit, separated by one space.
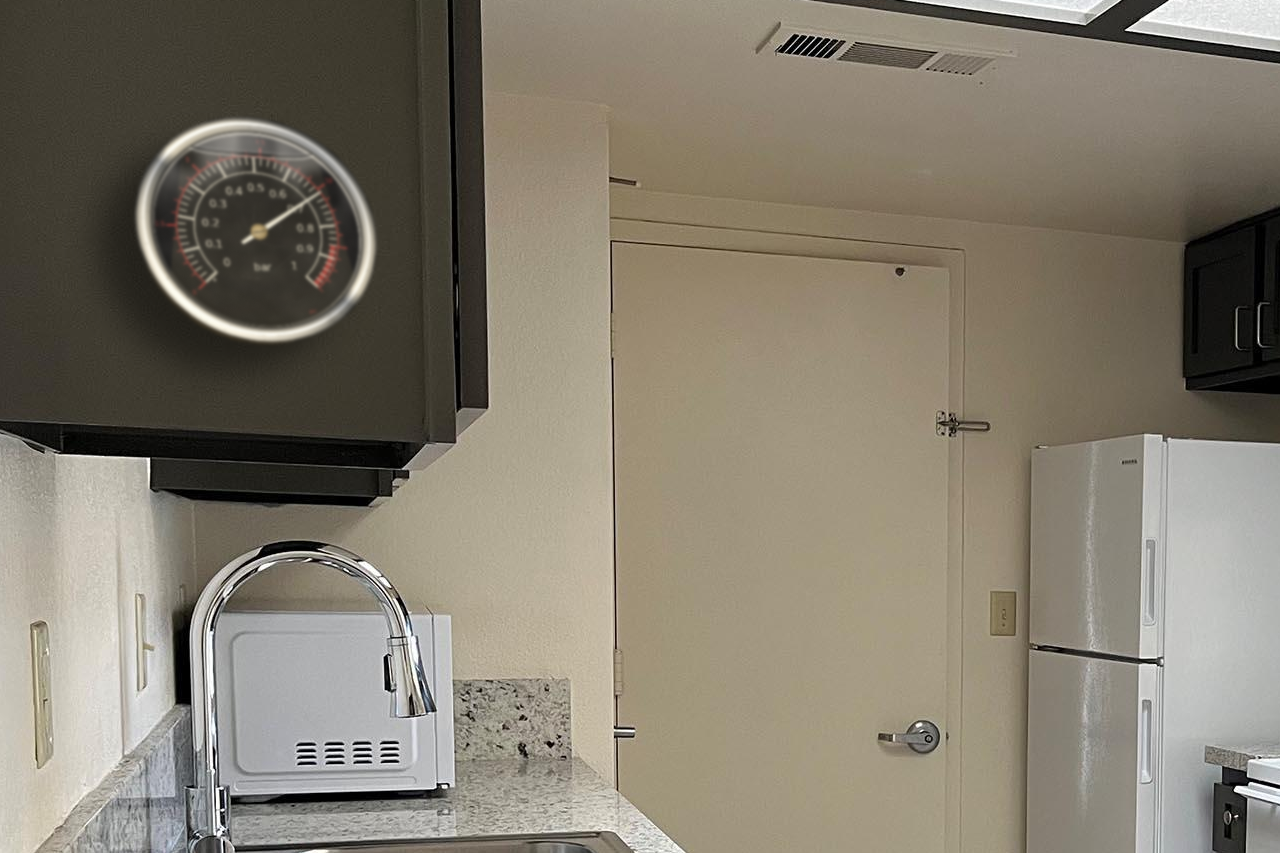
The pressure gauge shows 0.7 bar
